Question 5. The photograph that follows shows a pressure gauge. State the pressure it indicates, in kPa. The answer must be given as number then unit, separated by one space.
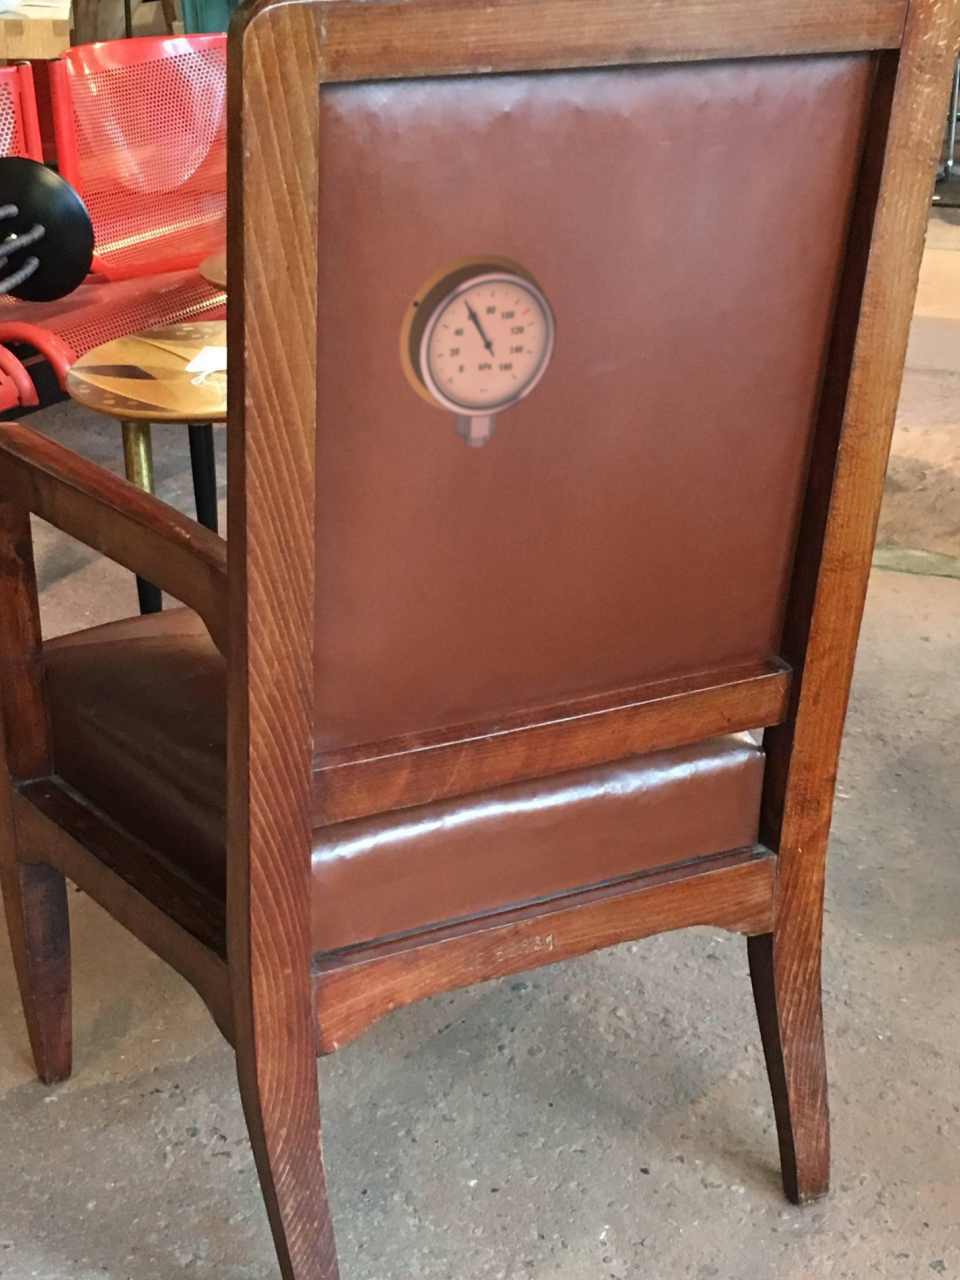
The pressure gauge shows 60 kPa
